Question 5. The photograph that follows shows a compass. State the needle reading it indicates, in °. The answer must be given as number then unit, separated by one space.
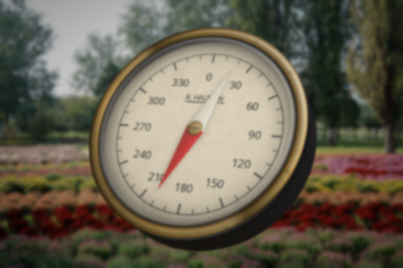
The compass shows 200 °
